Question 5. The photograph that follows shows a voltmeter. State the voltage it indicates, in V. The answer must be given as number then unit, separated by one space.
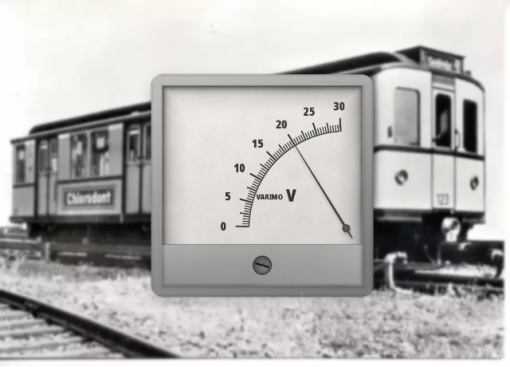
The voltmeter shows 20 V
